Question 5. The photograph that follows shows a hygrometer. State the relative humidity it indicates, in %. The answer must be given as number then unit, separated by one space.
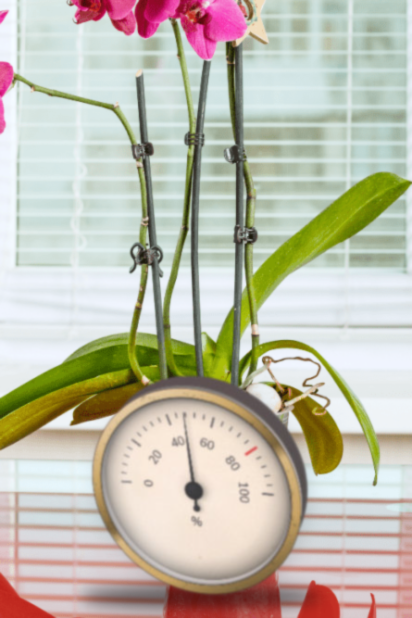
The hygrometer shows 48 %
